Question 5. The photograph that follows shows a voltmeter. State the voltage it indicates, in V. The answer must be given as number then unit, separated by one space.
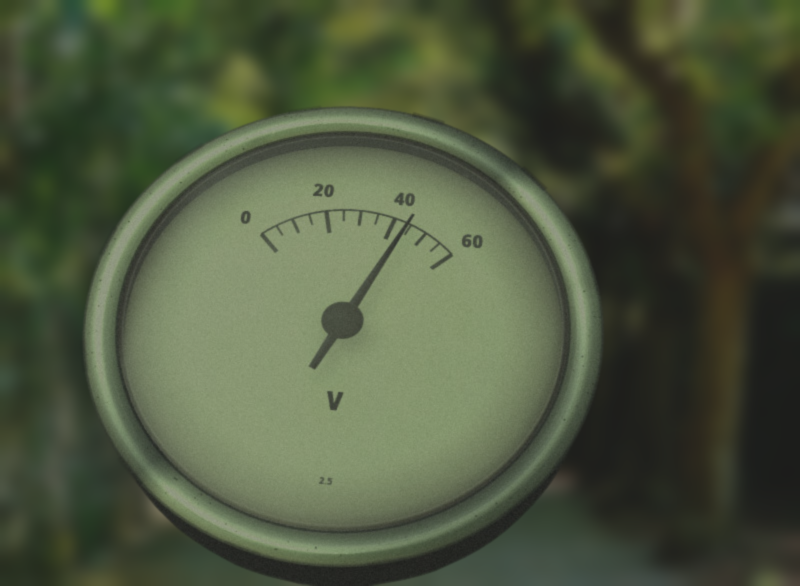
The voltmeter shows 45 V
